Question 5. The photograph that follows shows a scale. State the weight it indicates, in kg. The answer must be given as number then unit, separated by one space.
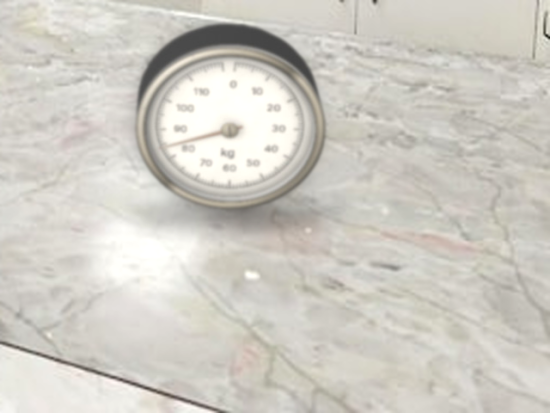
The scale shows 85 kg
